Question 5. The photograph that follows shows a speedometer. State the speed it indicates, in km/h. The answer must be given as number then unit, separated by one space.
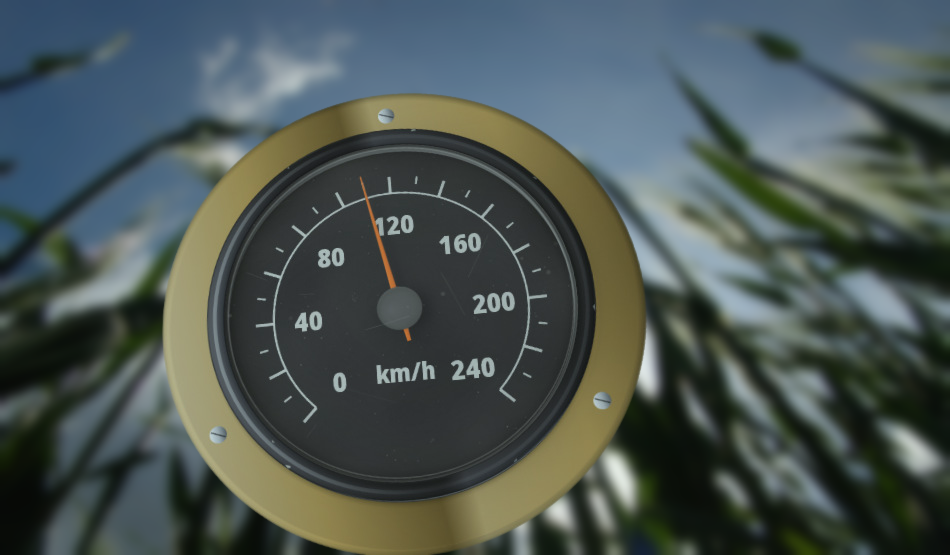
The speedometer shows 110 km/h
